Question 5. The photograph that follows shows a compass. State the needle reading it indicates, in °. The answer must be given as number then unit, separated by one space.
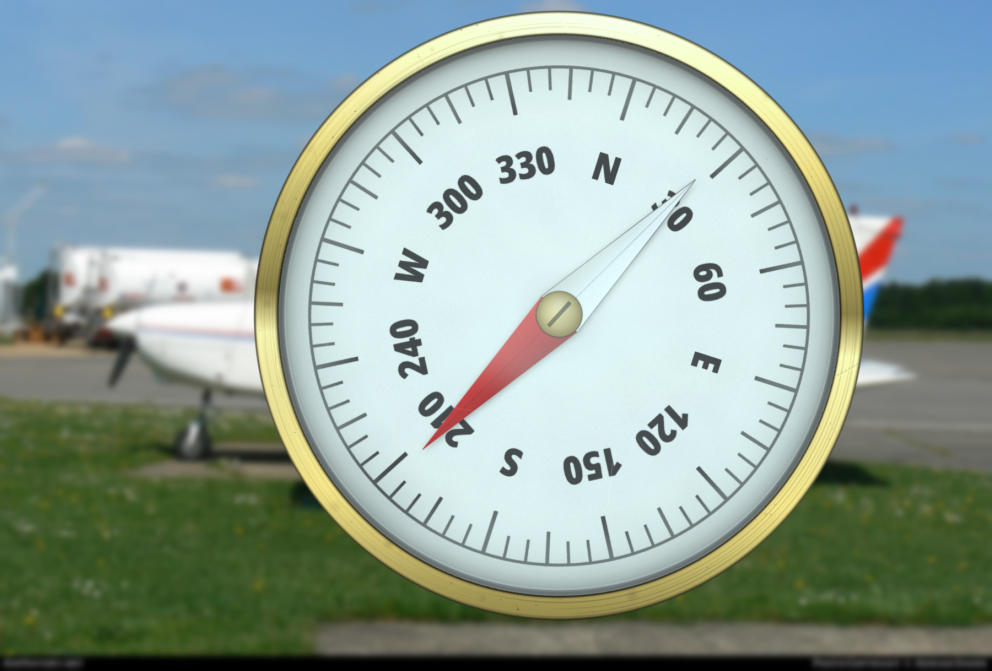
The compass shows 207.5 °
